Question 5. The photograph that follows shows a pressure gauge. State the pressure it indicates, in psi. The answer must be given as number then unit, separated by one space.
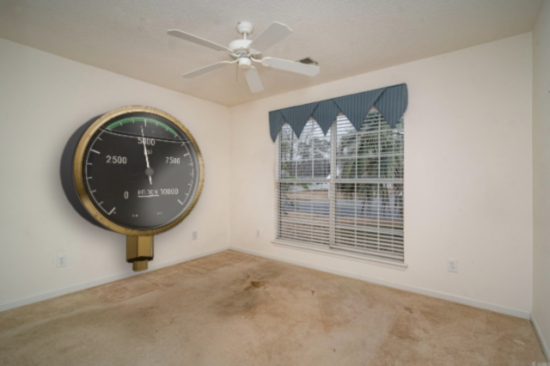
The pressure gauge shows 4750 psi
